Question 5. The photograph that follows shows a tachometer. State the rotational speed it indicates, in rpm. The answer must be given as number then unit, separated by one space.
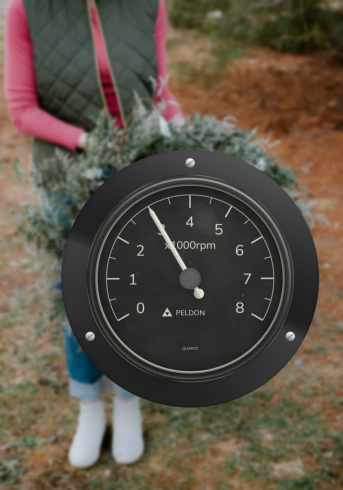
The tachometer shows 3000 rpm
